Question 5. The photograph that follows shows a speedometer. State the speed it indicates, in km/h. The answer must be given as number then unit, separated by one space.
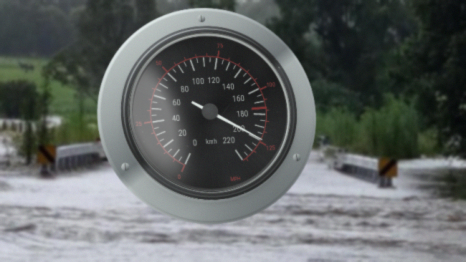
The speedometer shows 200 km/h
